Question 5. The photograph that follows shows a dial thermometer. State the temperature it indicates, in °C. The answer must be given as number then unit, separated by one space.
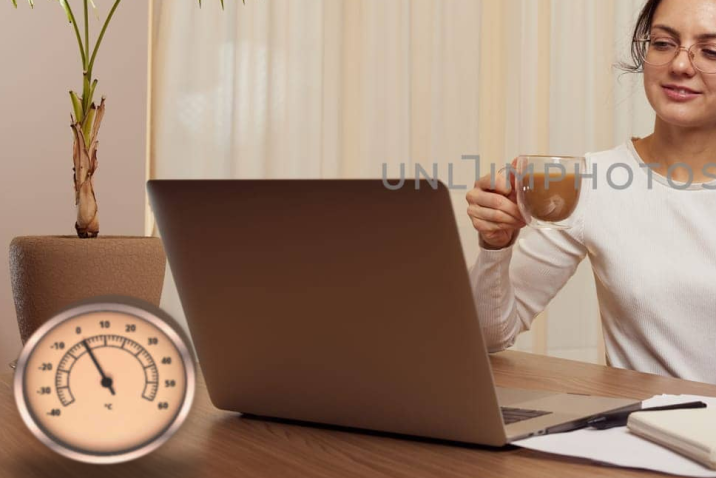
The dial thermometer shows 0 °C
